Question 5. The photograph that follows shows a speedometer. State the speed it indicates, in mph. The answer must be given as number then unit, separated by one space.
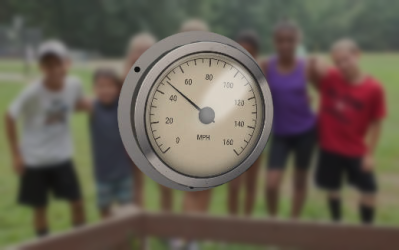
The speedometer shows 47.5 mph
